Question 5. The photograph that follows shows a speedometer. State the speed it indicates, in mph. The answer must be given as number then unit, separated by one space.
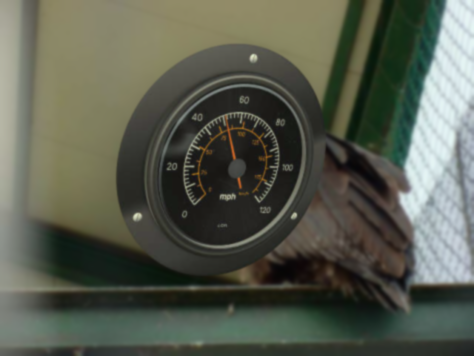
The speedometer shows 50 mph
